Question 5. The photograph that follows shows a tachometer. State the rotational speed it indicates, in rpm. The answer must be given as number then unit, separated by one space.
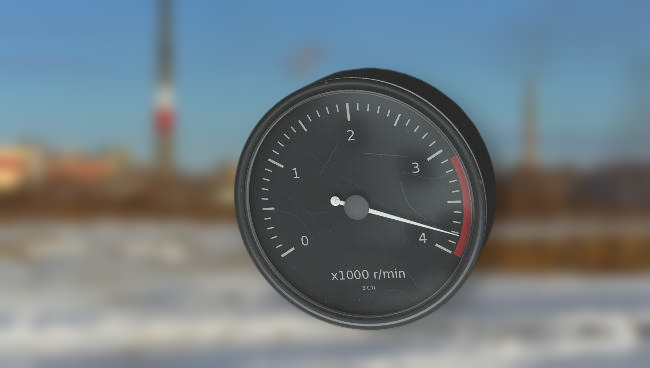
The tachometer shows 3800 rpm
